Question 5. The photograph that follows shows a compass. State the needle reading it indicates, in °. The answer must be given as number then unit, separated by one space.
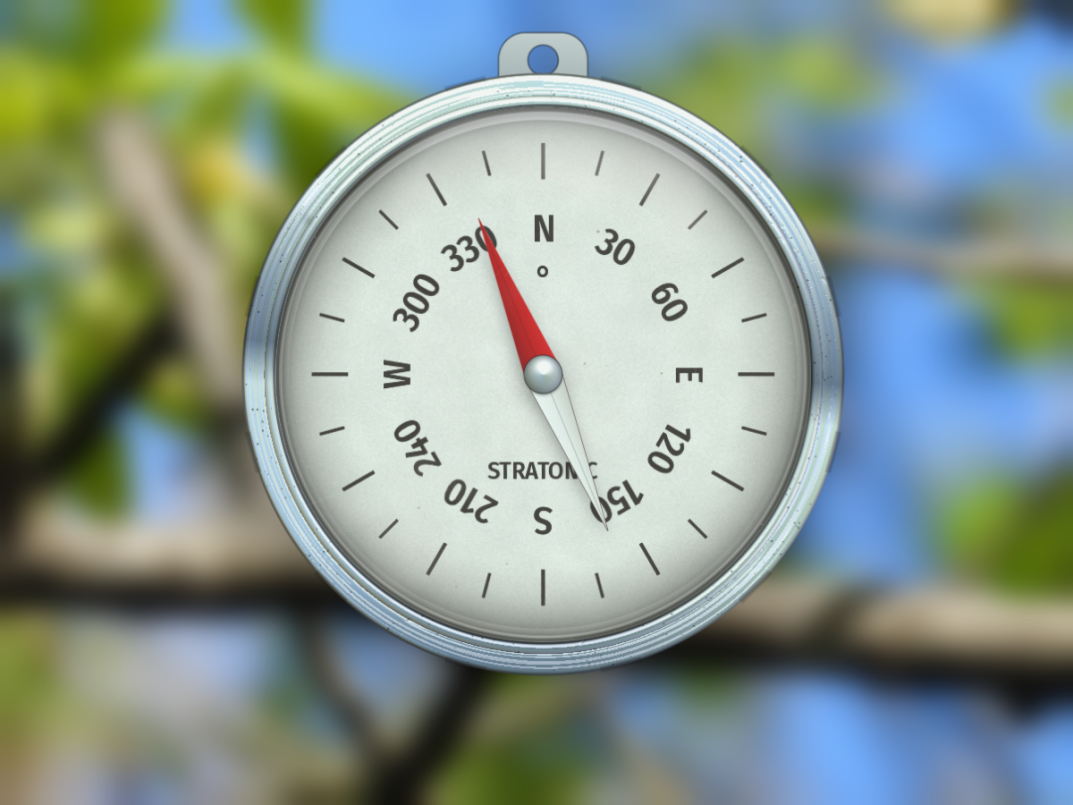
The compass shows 337.5 °
